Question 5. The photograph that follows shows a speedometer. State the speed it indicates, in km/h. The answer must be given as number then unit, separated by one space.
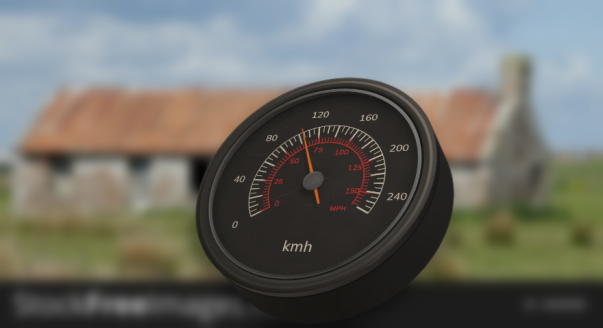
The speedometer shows 105 km/h
